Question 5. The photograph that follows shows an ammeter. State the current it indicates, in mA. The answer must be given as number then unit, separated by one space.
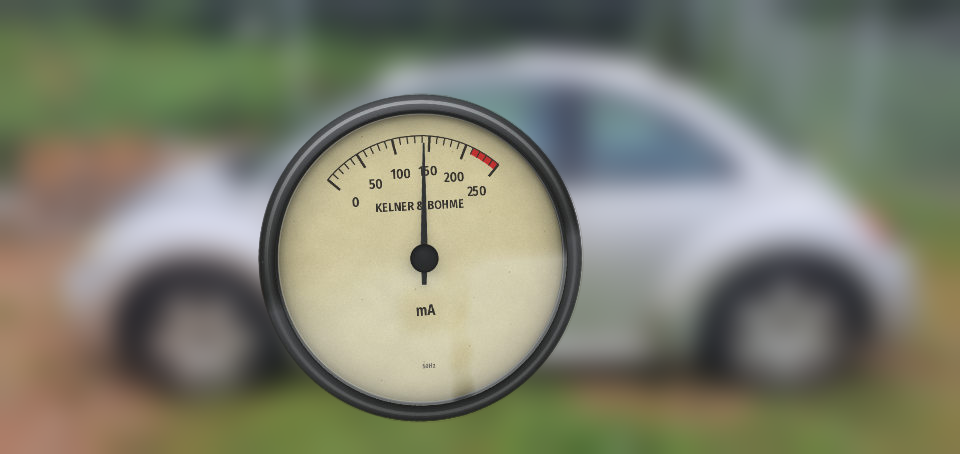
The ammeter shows 140 mA
